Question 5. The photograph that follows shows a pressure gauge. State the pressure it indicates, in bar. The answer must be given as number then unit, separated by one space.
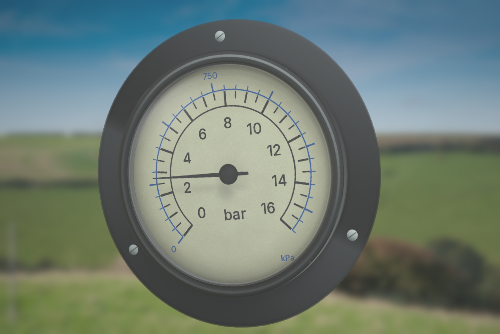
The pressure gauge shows 2.75 bar
